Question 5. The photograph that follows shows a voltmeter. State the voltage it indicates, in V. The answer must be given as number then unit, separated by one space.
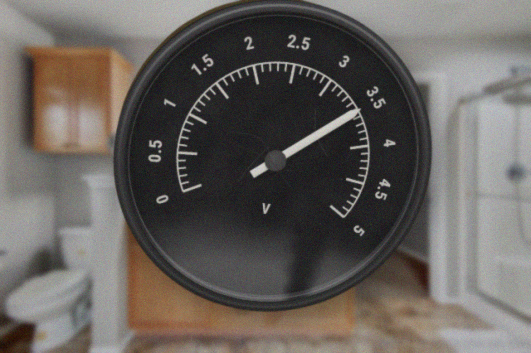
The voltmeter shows 3.5 V
